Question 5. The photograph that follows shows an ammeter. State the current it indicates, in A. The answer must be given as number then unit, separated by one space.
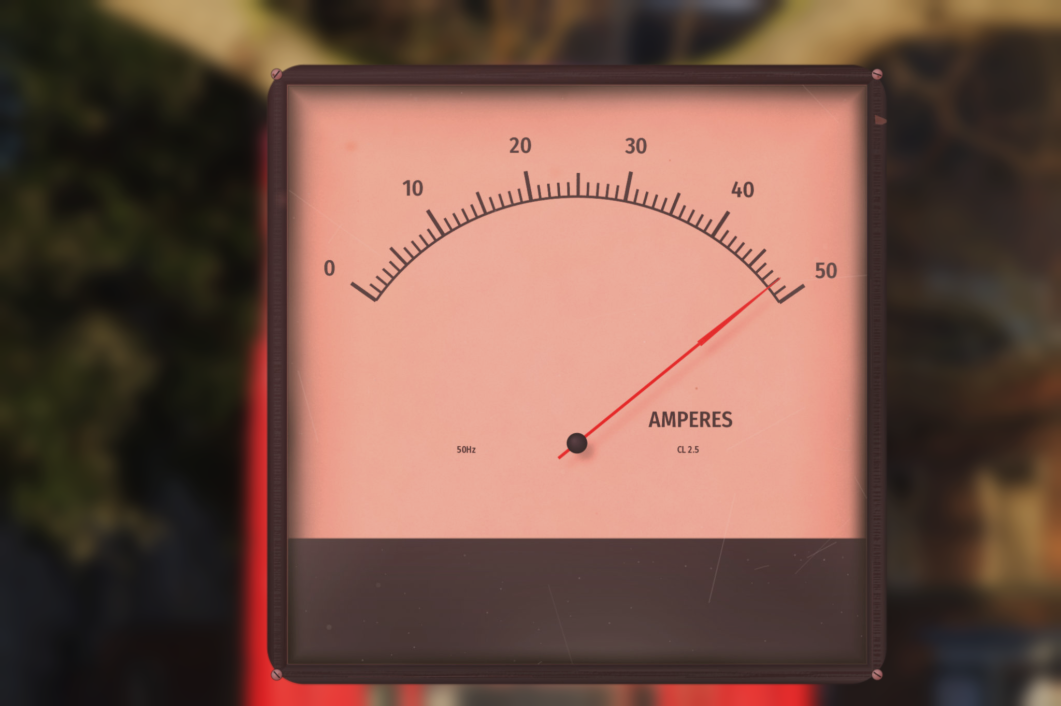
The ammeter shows 48 A
